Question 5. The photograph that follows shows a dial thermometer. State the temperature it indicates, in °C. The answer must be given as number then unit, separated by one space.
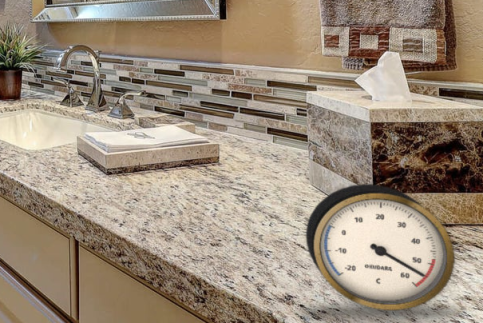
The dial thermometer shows 55 °C
